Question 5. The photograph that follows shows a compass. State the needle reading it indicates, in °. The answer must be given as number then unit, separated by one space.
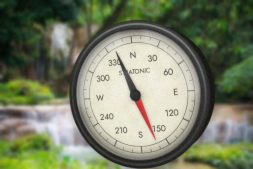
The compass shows 160 °
